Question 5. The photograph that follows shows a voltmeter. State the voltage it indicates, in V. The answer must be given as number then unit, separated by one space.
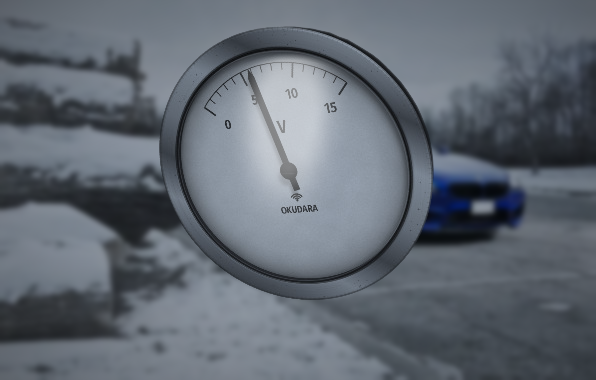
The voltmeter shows 6 V
